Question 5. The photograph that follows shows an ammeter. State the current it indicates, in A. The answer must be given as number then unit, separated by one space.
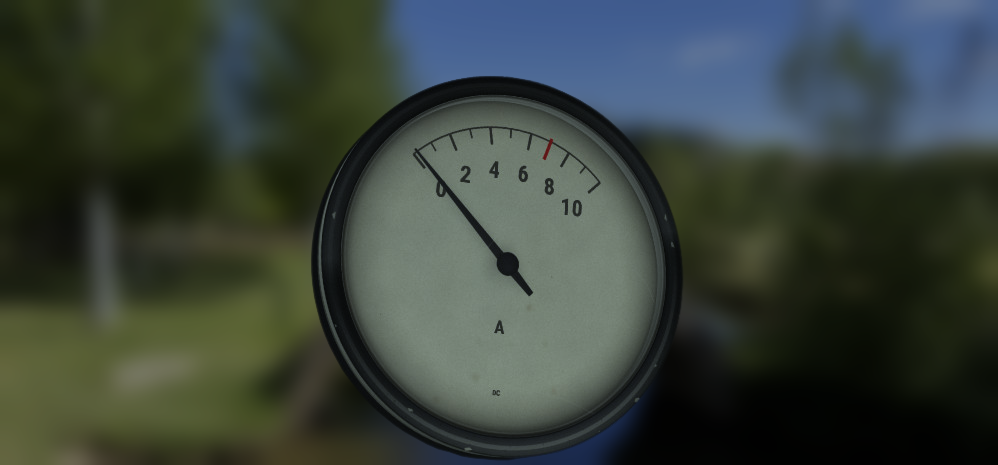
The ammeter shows 0 A
